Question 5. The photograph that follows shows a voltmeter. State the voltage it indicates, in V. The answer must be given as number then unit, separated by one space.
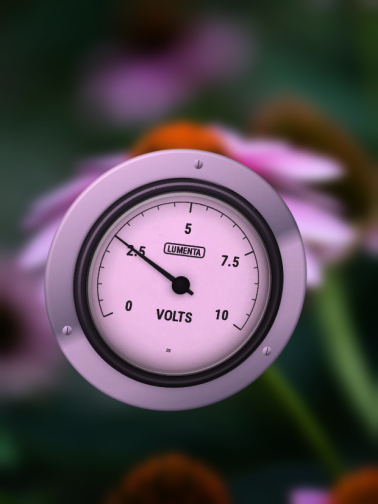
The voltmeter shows 2.5 V
